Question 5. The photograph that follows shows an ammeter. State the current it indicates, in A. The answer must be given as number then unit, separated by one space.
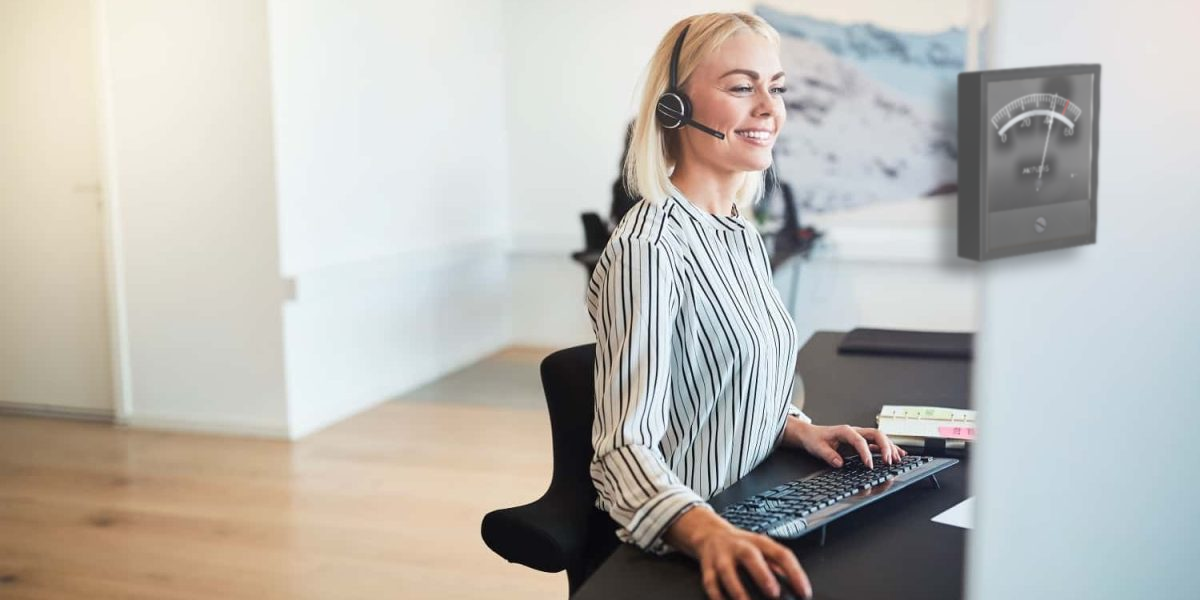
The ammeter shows 40 A
